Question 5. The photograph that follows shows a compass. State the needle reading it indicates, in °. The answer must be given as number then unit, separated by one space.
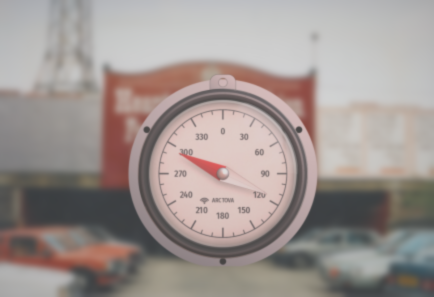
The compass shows 295 °
